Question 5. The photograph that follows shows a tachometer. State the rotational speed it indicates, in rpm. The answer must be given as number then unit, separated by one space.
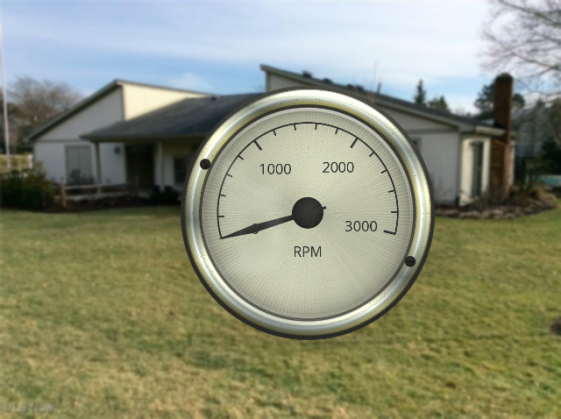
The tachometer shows 0 rpm
